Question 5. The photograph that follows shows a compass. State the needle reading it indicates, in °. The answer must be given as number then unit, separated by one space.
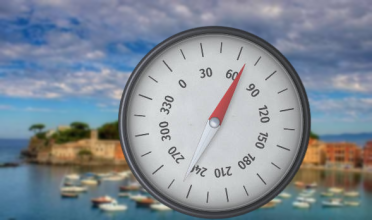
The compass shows 67.5 °
